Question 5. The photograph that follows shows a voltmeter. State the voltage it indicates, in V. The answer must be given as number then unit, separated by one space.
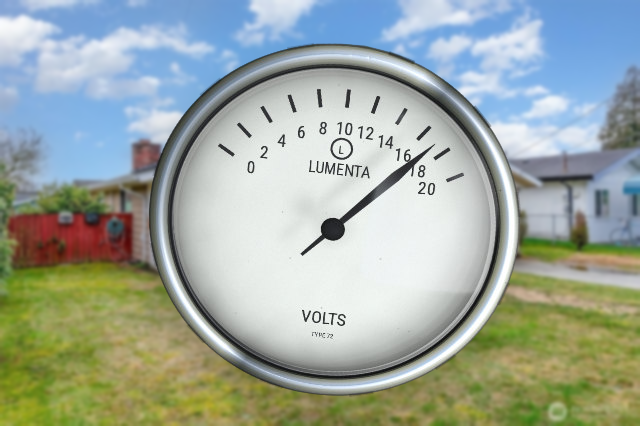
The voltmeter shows 17 V
